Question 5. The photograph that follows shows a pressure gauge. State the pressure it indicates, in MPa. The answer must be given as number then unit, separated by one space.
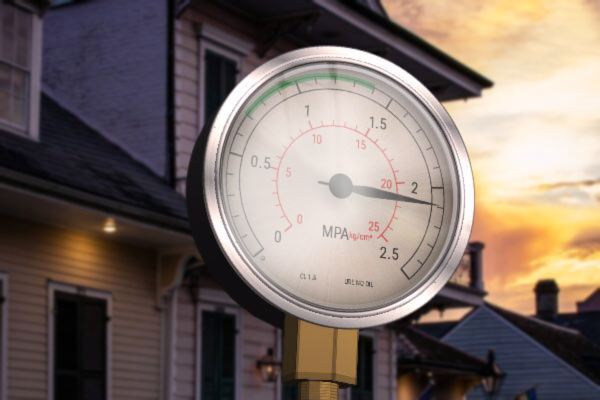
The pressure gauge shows 2.1 MPa
